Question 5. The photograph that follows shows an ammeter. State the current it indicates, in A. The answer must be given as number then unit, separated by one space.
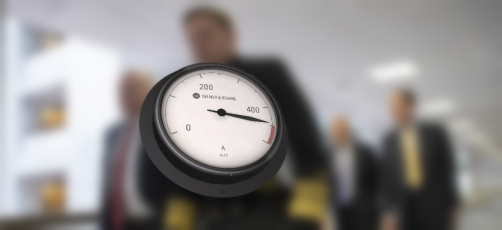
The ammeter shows 450 A
